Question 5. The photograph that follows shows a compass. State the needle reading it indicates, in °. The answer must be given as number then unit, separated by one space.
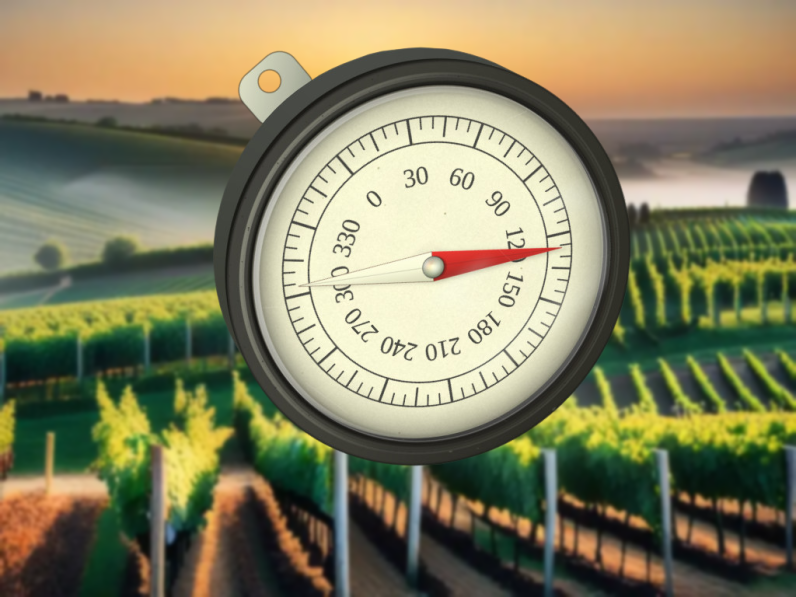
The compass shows 125 °
